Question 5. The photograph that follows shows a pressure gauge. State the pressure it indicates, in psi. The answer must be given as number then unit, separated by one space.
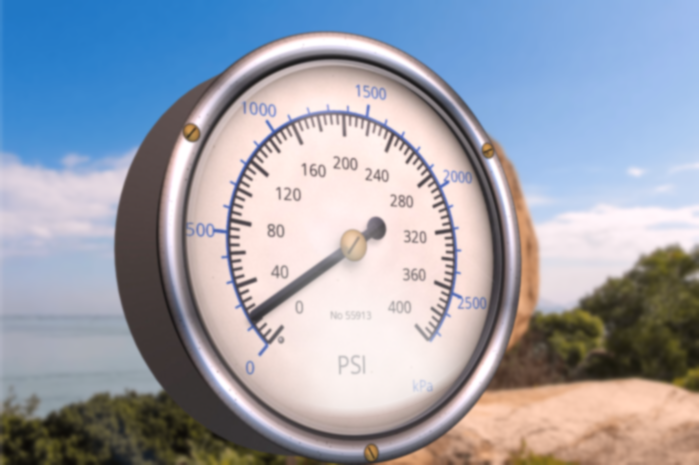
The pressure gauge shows 20 psi
